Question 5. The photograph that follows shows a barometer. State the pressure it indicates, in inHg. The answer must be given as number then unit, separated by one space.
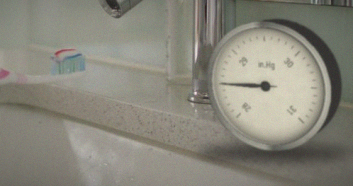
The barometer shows 28.5 inHg
